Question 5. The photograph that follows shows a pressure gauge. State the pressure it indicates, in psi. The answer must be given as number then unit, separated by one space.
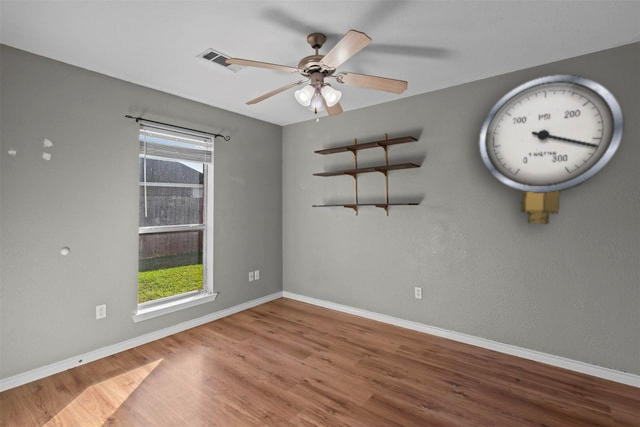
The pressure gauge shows 260 psi
